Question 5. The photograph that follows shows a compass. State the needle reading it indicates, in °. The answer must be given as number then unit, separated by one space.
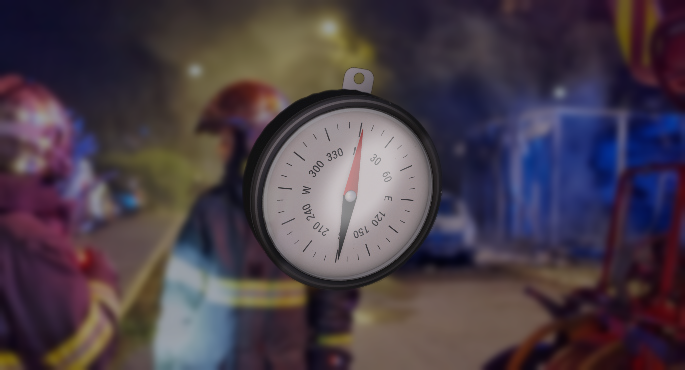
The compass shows 0 °
